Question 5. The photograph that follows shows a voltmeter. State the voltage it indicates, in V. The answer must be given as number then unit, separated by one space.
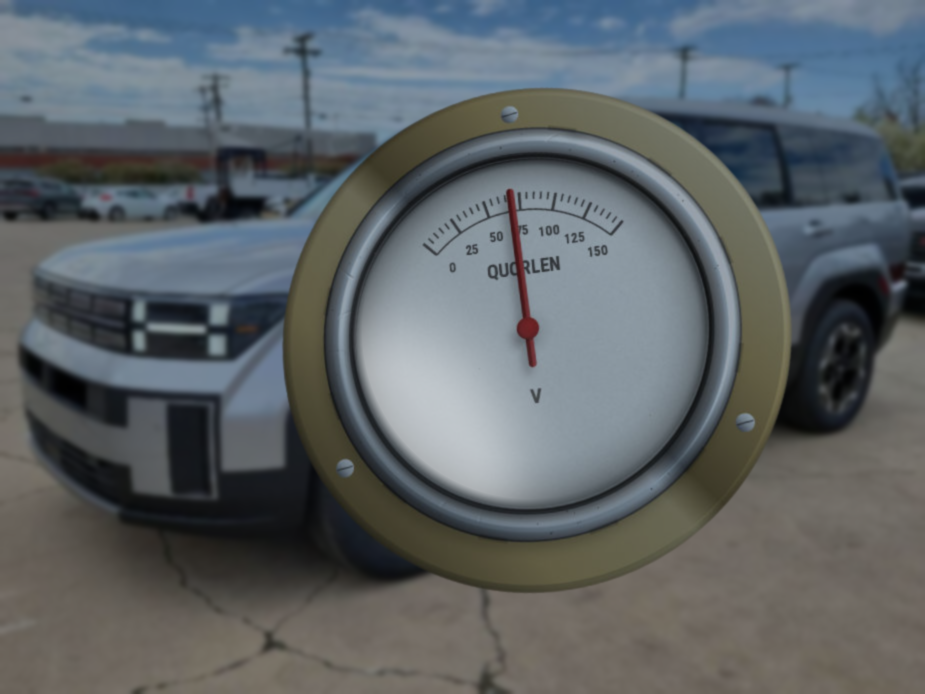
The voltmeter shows 70 V
